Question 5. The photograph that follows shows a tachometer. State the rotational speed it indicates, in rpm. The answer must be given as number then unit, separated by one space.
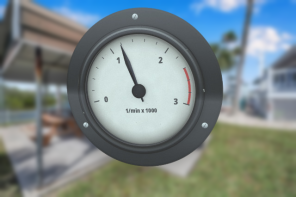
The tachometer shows 1200 rpm
